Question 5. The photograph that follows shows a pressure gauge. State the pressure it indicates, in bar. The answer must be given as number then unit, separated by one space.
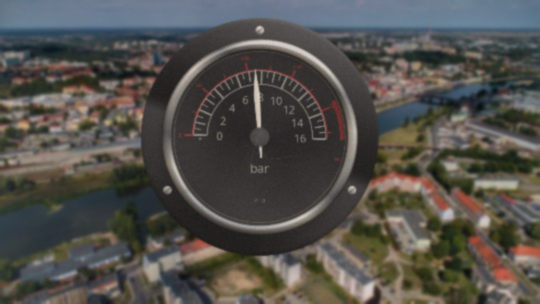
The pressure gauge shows 7.5 bar
